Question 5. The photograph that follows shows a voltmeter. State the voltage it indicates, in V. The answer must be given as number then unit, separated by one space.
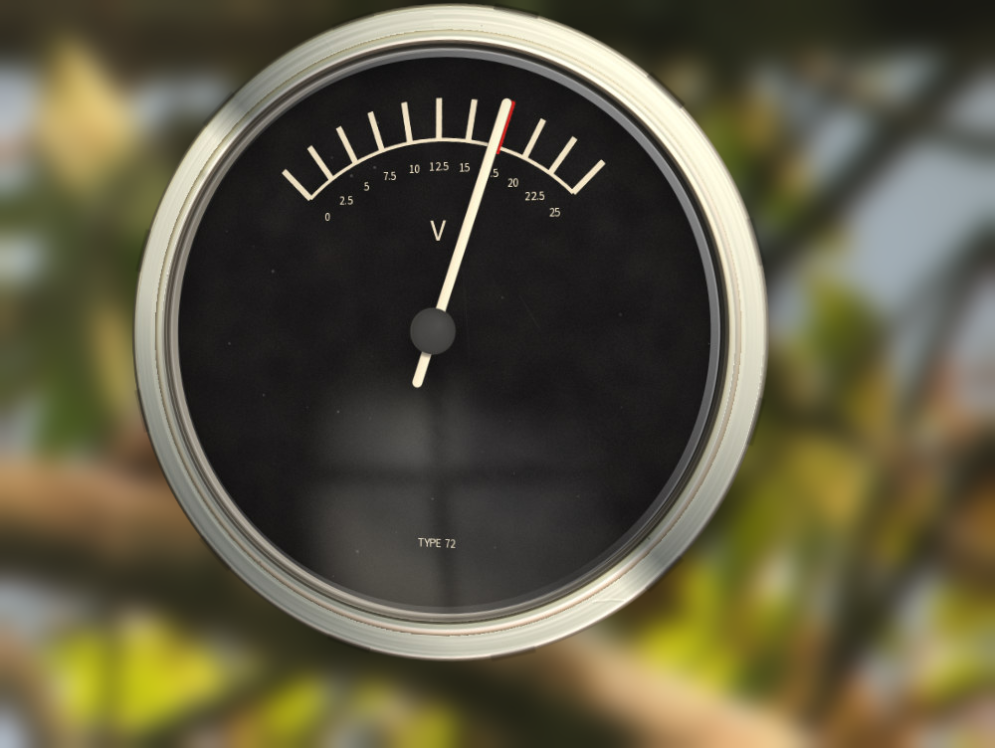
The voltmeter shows 17.5 V
